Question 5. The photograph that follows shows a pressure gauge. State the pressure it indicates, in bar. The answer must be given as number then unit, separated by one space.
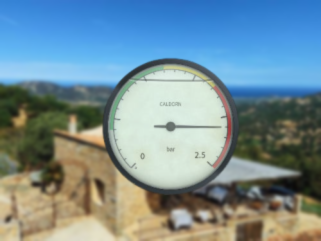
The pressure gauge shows 2.1 bar
